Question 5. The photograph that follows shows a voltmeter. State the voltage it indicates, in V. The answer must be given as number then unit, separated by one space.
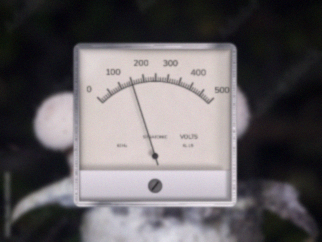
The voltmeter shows 150 V
